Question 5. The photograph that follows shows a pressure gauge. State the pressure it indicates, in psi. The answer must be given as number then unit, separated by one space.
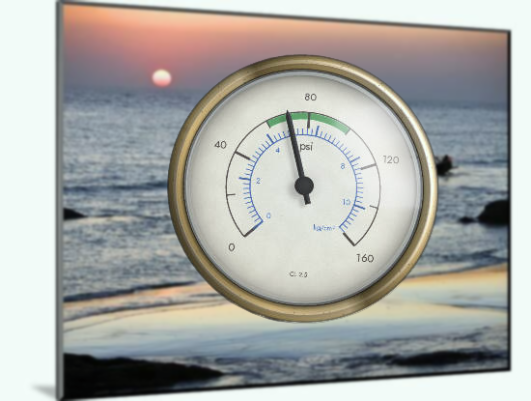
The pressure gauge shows 70 psi
